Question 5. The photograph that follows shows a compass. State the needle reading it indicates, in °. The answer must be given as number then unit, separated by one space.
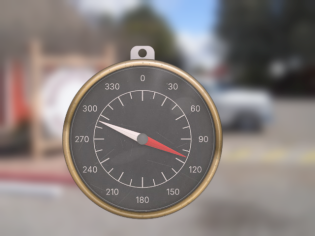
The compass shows 112.5 °
